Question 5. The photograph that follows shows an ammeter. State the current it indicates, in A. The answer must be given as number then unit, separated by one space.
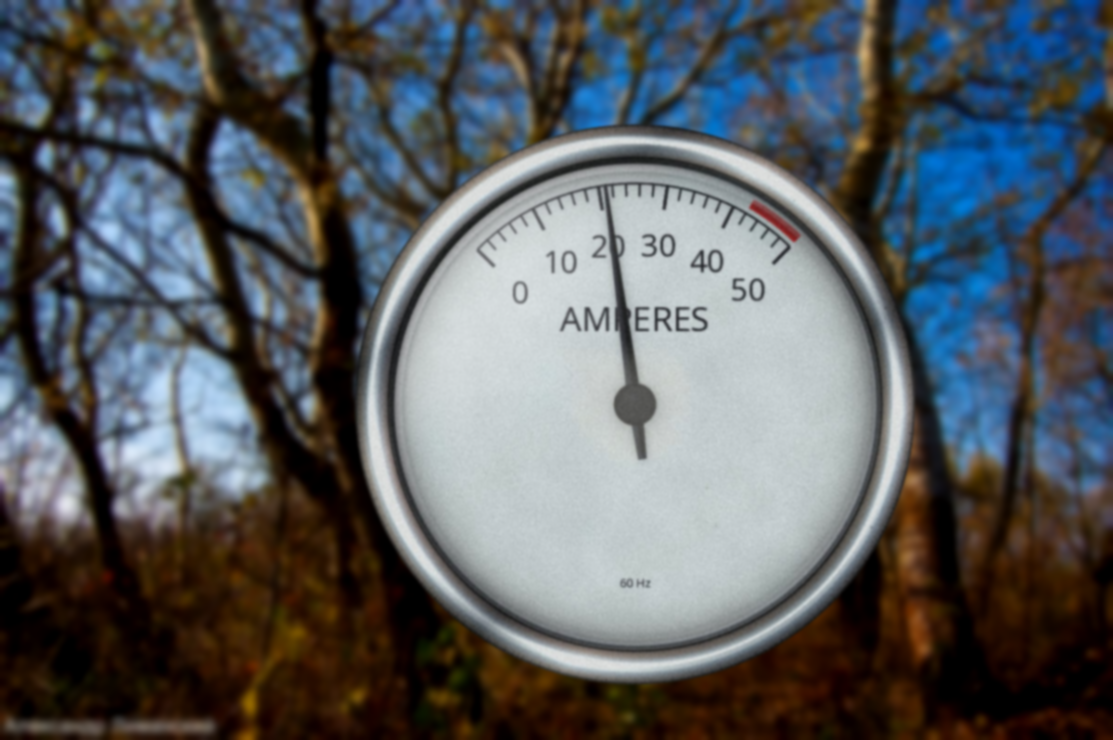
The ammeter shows 21 A
